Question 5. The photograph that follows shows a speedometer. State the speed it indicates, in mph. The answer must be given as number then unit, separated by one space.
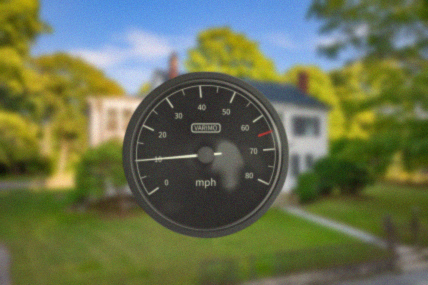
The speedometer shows 10 mph
